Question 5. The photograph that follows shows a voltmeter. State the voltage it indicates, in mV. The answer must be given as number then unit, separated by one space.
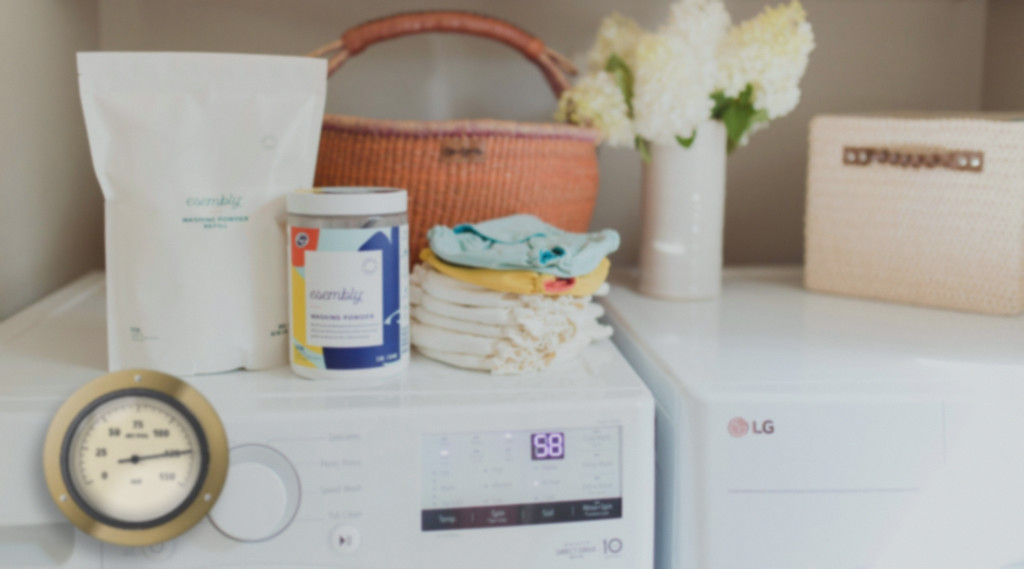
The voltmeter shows 125 mV
